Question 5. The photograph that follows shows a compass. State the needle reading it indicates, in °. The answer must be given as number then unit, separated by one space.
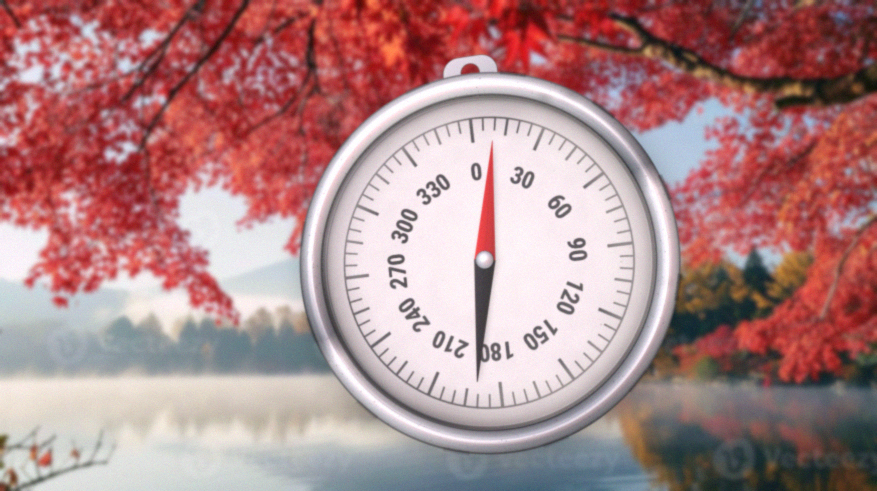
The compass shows 10 °
